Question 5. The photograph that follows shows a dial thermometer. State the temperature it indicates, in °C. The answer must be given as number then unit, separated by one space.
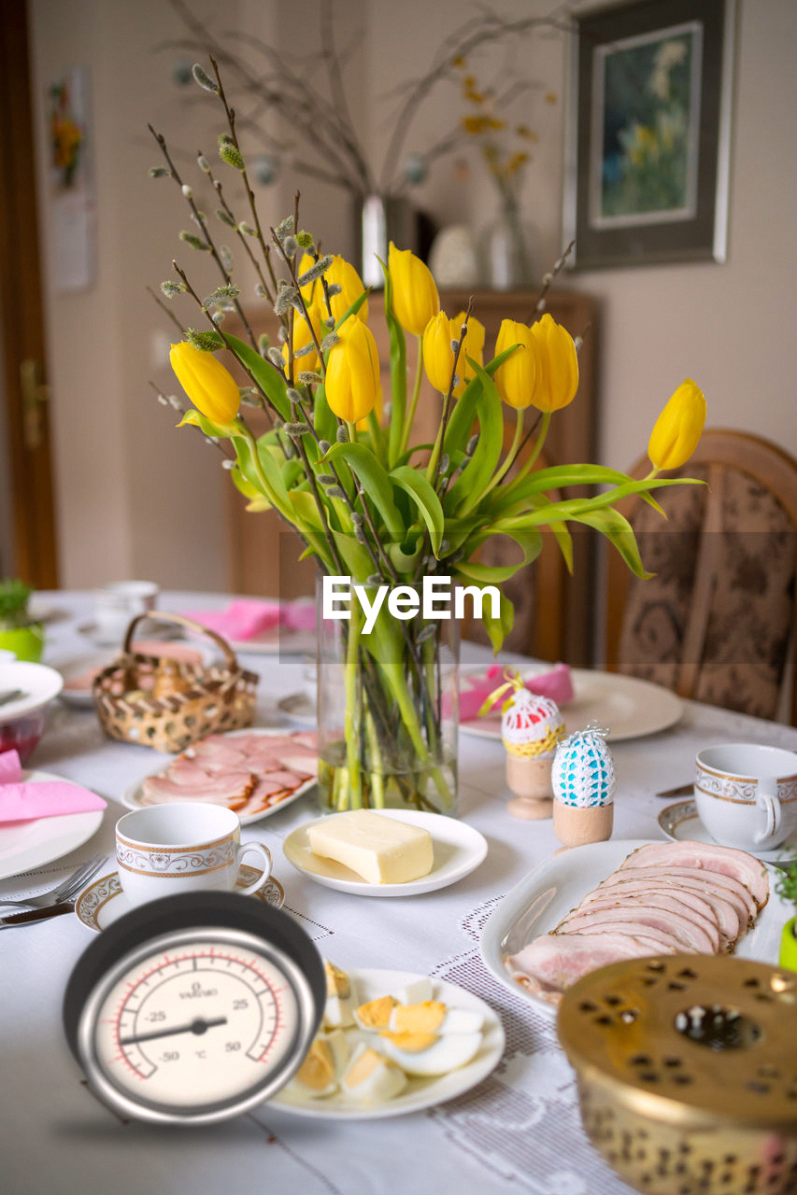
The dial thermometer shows -35 °C
